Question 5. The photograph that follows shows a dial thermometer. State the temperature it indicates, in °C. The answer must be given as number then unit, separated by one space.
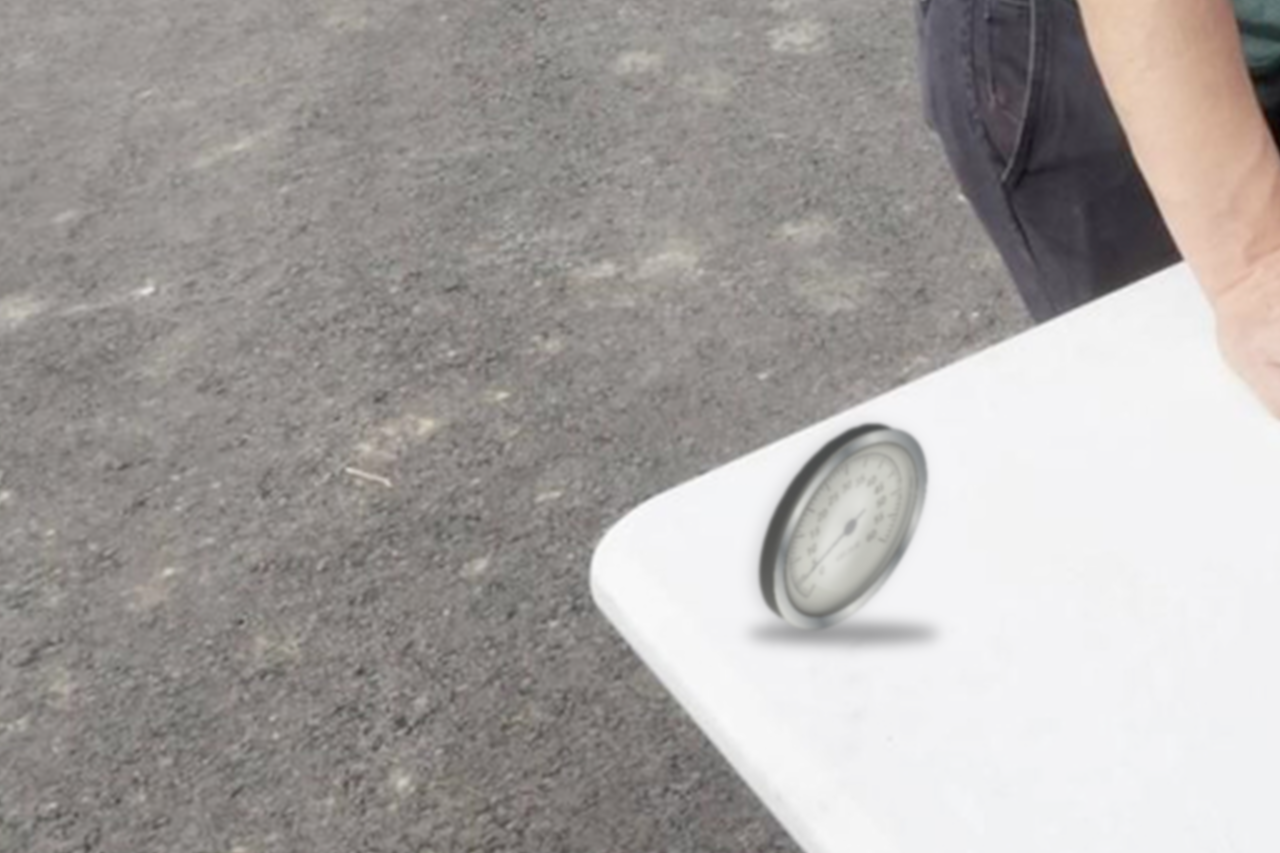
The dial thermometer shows 5 °C
